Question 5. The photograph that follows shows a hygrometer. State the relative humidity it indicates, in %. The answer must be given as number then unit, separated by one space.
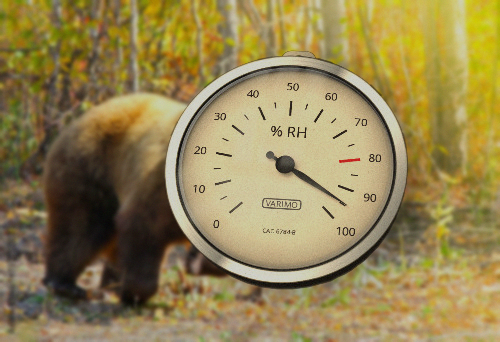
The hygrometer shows 95 %
